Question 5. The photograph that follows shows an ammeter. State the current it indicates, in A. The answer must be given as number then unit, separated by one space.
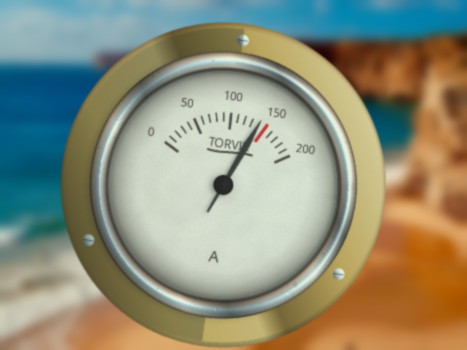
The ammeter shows 140 A
